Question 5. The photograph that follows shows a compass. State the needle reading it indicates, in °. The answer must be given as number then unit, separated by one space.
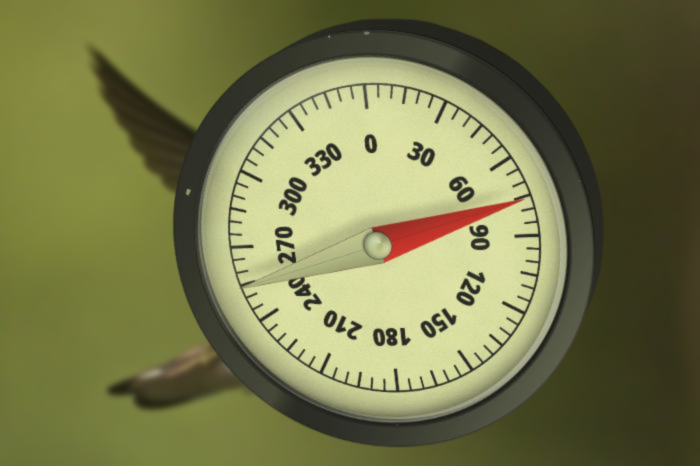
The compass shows 75 °
